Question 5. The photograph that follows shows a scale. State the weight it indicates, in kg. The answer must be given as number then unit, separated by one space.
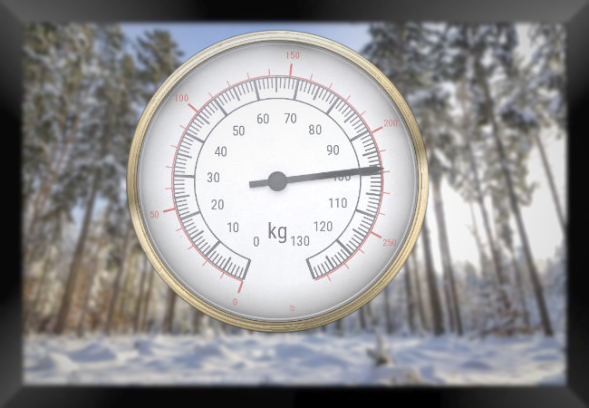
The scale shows 99 kg
